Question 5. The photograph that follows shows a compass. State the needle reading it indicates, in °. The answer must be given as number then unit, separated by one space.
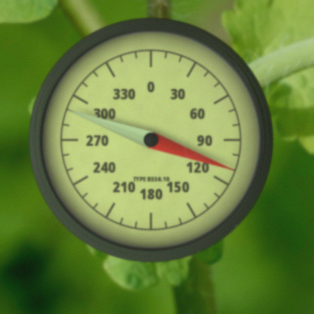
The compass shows 110 °
